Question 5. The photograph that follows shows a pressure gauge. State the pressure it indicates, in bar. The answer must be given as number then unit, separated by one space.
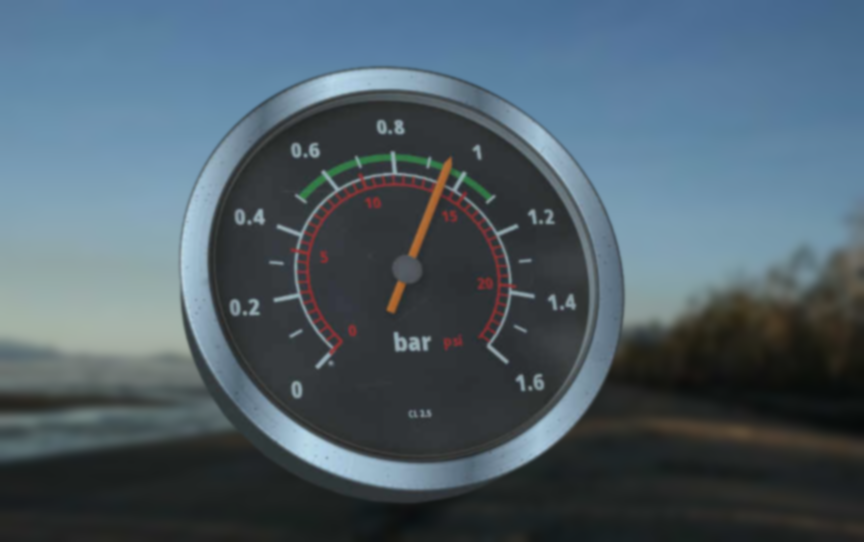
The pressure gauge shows 0.95 bar
